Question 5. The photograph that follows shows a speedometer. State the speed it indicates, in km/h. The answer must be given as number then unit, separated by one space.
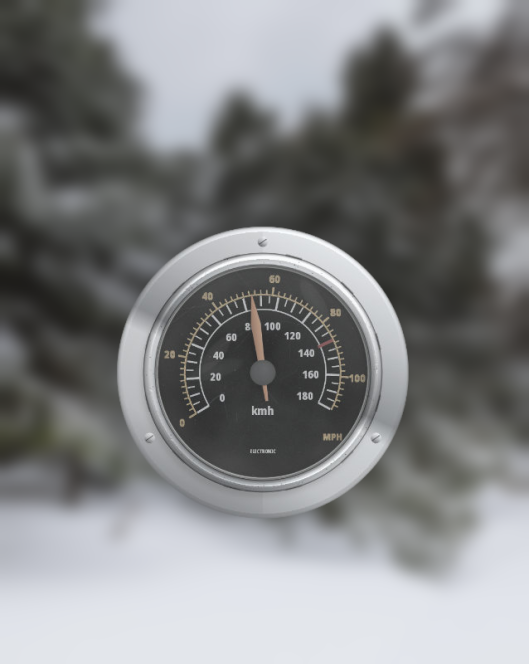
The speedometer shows 85 km/h
